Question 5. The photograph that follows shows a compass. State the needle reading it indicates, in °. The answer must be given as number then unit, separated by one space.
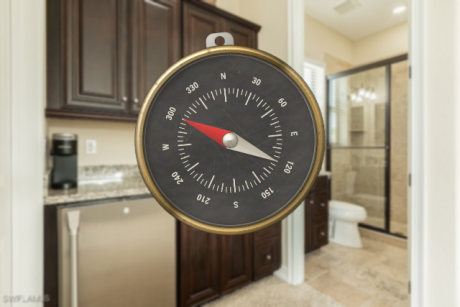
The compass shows 300 °
